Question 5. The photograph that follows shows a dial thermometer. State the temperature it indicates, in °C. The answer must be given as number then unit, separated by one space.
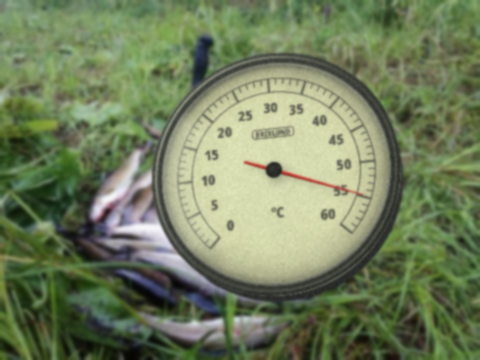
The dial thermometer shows 55 °C
